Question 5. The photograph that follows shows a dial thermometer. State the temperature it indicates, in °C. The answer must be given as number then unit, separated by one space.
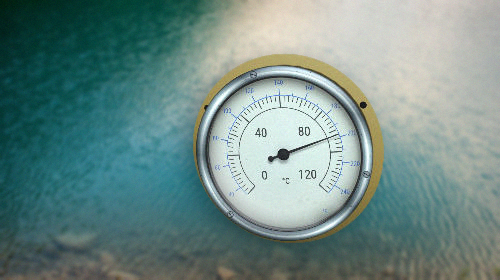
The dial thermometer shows 92 °C
